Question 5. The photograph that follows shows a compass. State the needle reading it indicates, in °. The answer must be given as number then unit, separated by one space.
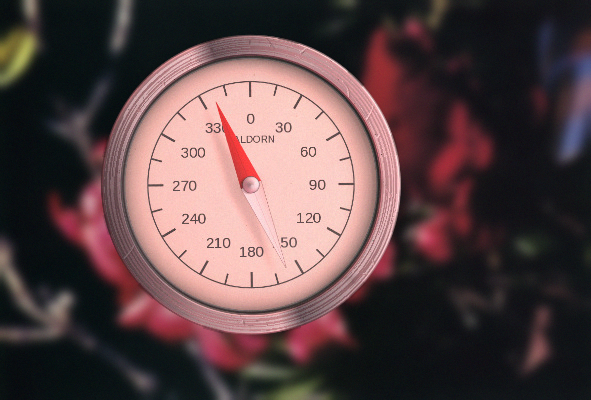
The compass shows 337.5 °
